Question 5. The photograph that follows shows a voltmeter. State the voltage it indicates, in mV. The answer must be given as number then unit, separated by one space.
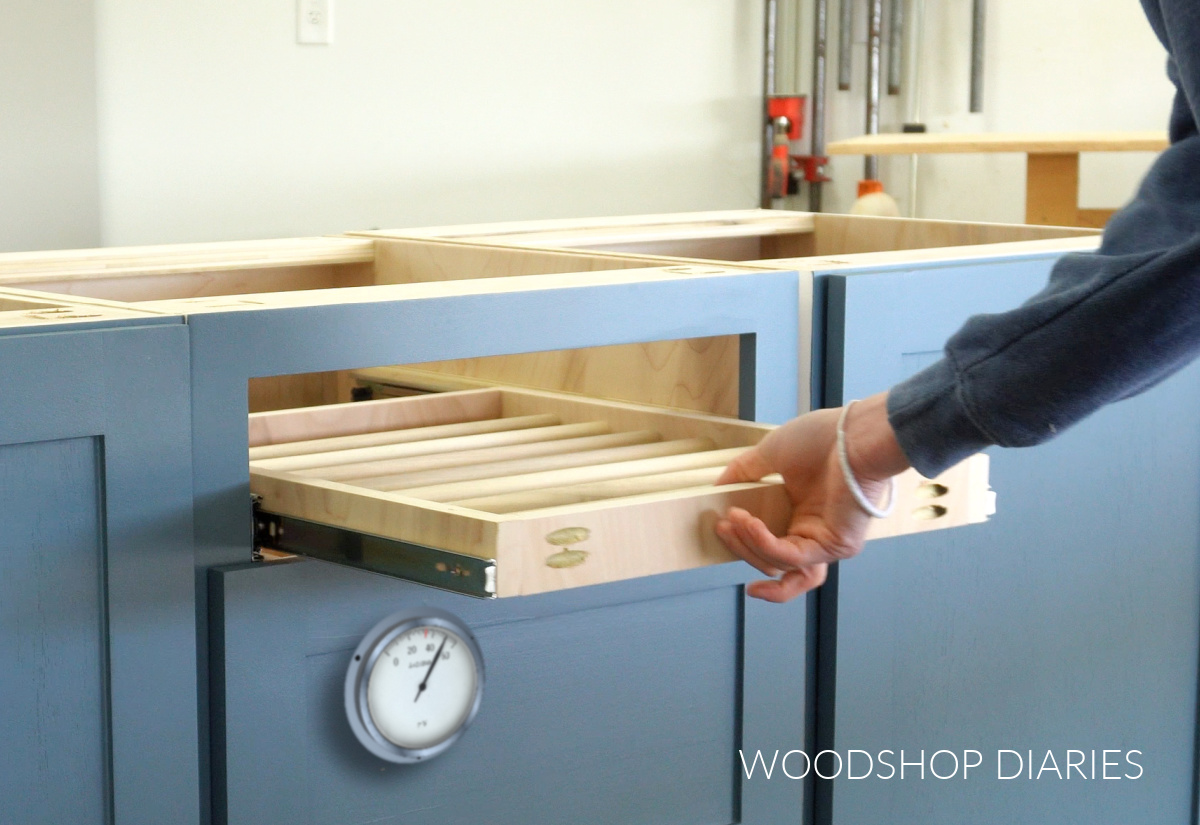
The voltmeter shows 50 mV
